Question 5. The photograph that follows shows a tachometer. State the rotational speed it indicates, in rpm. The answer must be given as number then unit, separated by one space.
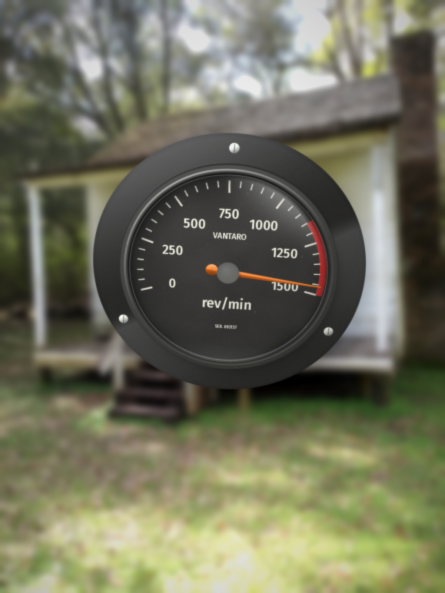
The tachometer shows 1450 rpm
